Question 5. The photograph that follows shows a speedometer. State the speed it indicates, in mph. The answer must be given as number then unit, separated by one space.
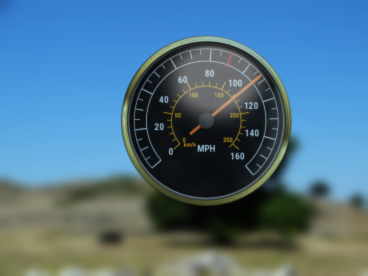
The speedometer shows 107.5 mph
